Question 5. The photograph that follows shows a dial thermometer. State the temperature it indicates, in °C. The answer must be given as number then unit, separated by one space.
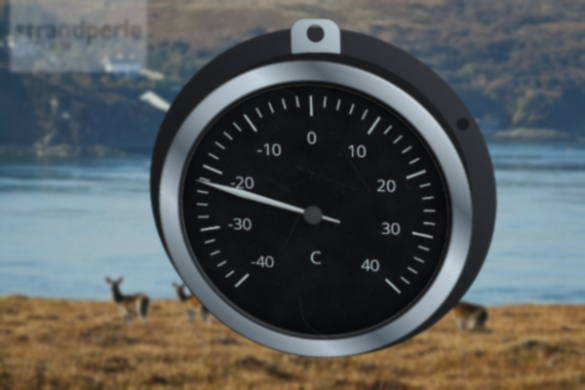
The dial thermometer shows -22 °C
